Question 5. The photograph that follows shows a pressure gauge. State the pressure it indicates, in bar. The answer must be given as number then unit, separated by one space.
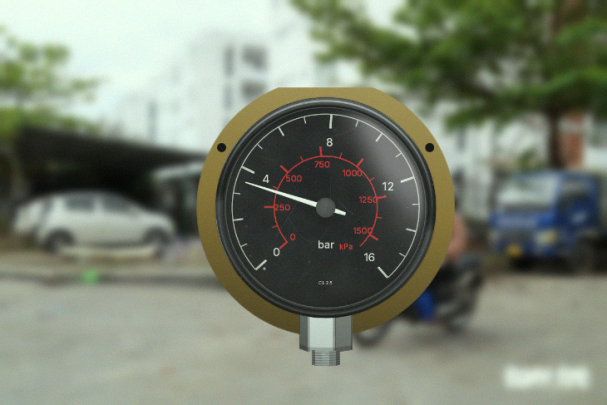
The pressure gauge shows 3.5 bar
